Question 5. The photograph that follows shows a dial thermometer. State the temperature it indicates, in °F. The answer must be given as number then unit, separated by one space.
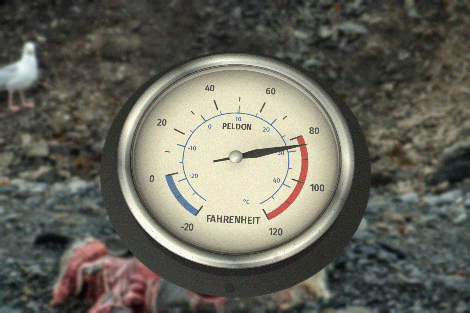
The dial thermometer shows 85 °F
